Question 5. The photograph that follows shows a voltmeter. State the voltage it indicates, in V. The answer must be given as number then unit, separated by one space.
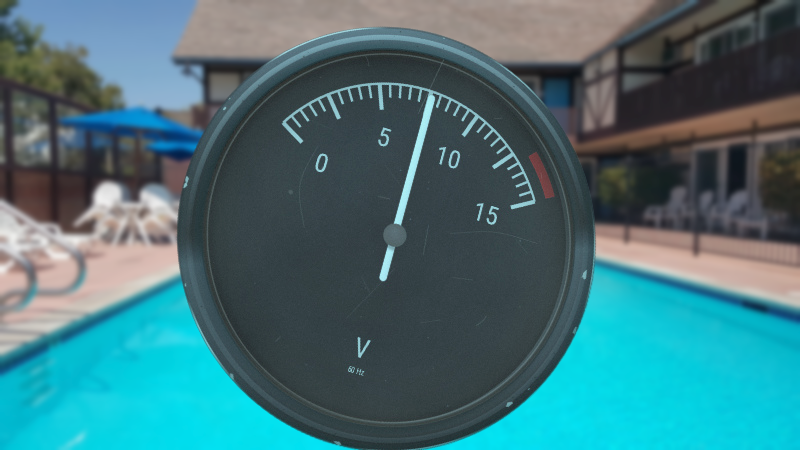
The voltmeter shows 7.5 V
